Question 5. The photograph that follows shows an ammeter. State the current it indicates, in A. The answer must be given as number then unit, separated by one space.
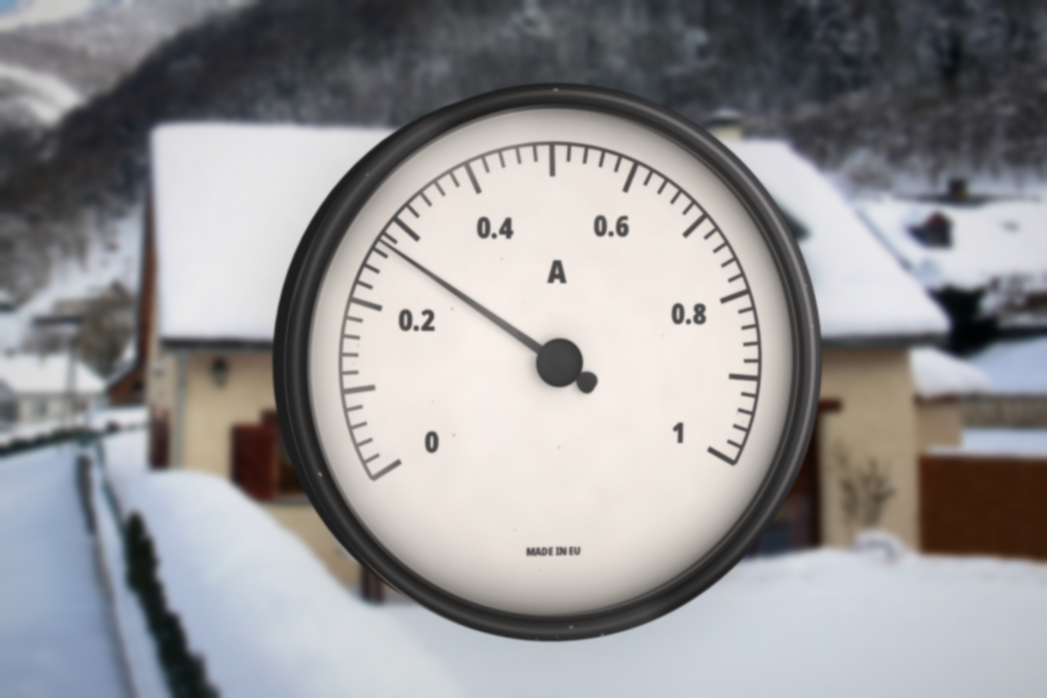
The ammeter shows 0.27 A
